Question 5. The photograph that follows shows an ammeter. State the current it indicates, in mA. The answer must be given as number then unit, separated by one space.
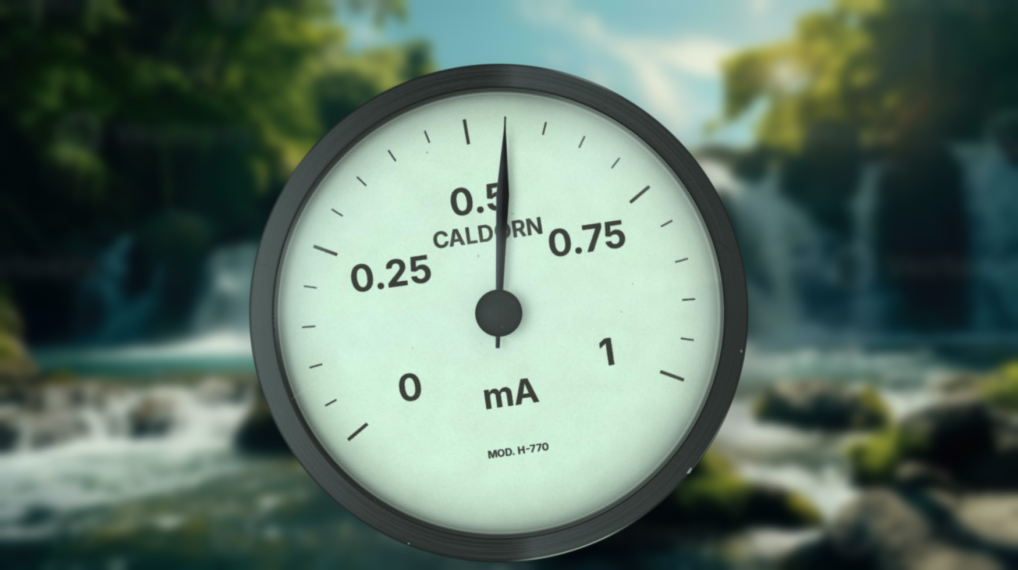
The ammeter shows 0.55 mA
